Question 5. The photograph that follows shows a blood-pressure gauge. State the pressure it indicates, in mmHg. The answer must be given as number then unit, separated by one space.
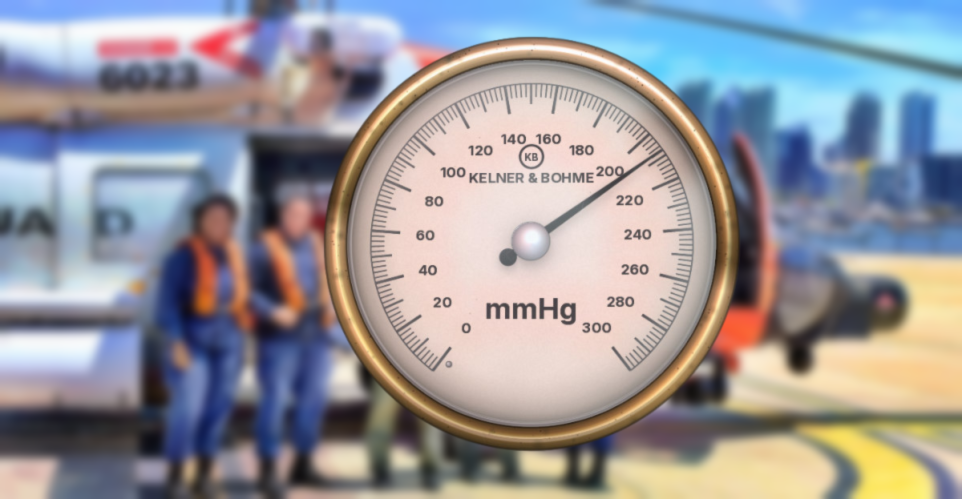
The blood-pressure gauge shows 208 mmHg
